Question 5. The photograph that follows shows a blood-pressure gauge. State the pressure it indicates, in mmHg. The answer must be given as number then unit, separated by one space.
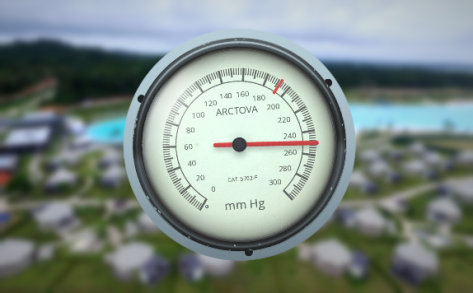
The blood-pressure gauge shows 250 mmHg
